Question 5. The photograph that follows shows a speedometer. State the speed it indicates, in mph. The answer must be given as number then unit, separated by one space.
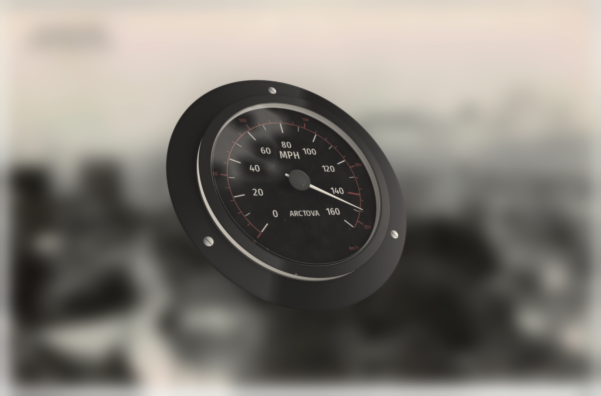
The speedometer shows 150 mph
